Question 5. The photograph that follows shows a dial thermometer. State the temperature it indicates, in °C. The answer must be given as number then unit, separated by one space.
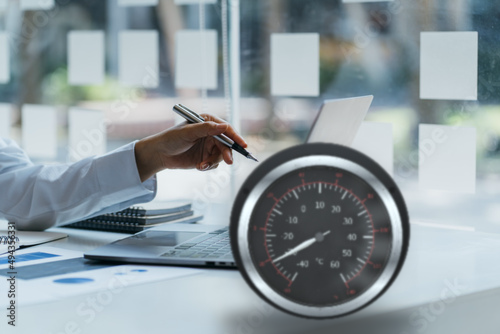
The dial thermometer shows -30 °C
